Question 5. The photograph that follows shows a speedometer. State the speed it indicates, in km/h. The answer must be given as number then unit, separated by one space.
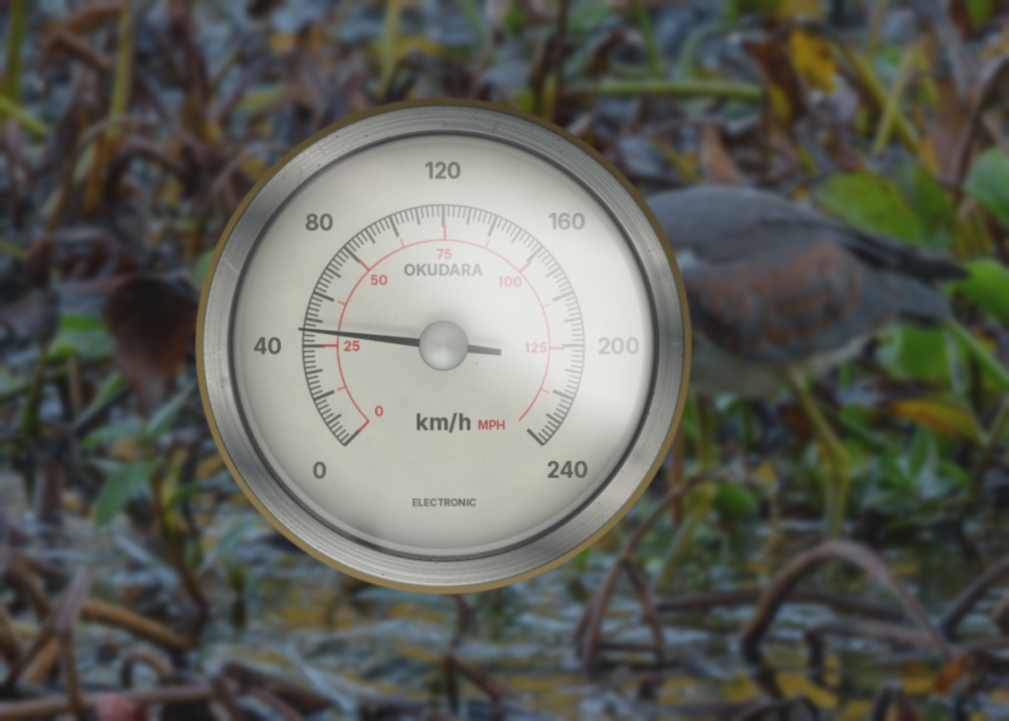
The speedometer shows 46 km/h
